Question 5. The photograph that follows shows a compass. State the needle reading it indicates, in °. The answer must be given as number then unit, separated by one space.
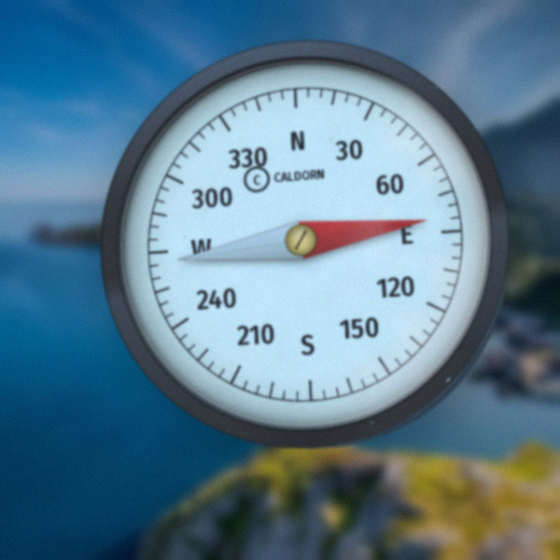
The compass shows 85 °
